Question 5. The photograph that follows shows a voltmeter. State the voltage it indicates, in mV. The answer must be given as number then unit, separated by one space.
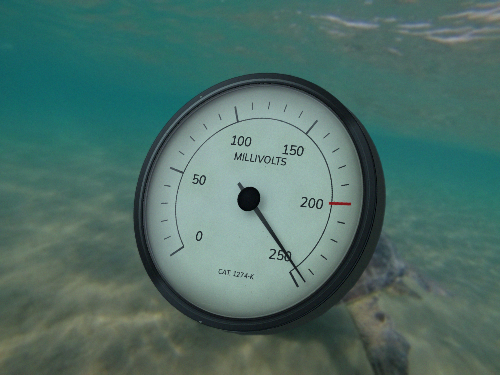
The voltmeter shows 245 mV
